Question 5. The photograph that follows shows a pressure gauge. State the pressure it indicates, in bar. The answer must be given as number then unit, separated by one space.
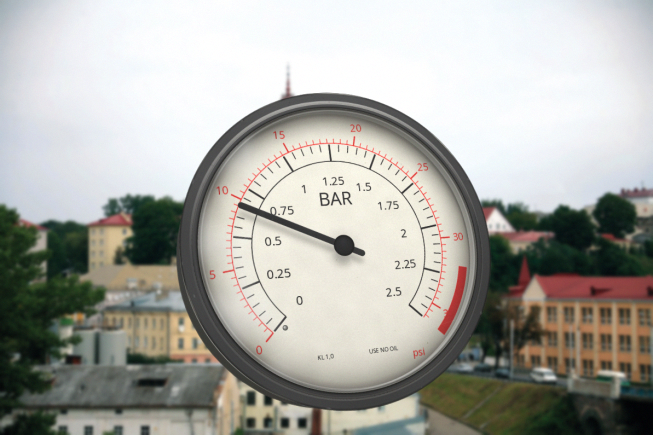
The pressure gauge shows 0.65 bar
